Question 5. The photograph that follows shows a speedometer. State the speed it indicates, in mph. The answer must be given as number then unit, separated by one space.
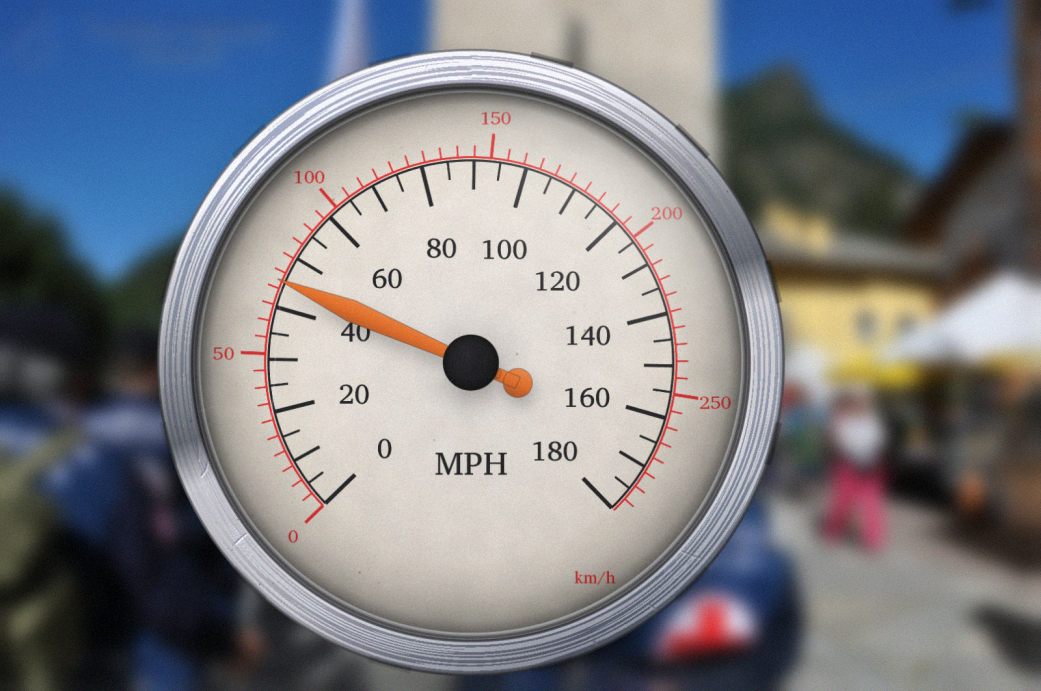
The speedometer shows 45 mph
